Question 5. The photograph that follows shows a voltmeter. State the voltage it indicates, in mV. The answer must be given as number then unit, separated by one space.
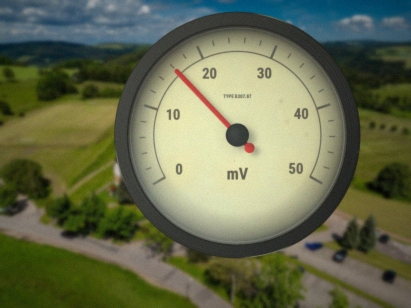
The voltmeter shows 16 mV
